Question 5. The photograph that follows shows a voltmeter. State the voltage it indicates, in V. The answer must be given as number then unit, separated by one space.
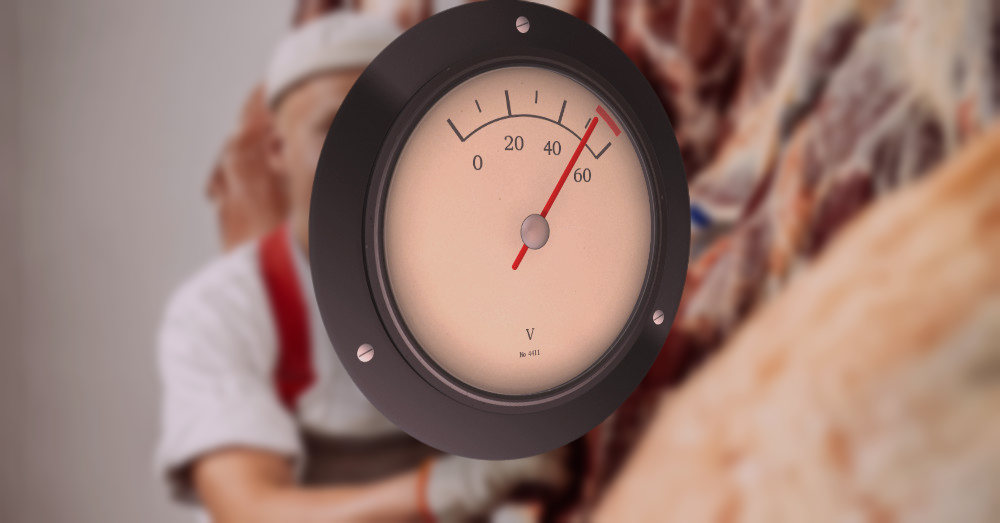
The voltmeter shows 50 V
